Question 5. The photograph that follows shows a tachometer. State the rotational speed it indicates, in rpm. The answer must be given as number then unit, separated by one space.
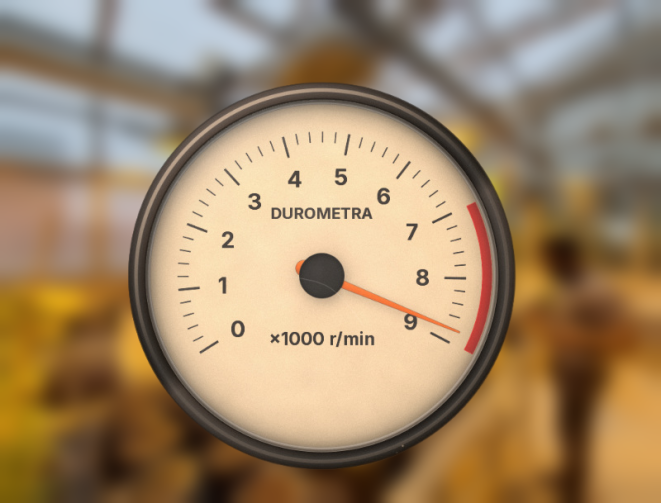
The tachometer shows 8800 rpm
